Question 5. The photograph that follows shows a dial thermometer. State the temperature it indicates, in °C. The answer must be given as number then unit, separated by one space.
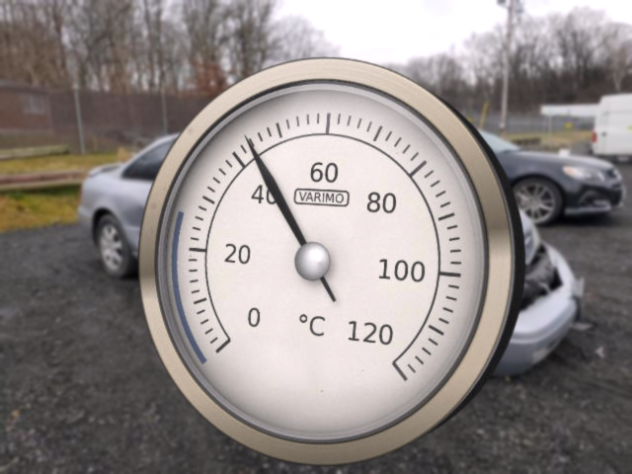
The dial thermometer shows 44 °C
